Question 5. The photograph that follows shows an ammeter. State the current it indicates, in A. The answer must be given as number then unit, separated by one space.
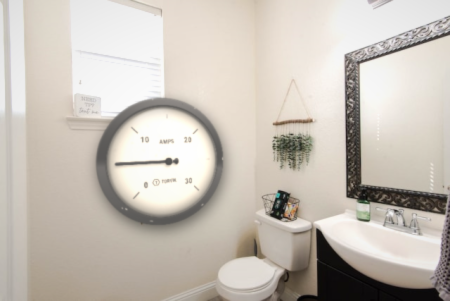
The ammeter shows 5 A
